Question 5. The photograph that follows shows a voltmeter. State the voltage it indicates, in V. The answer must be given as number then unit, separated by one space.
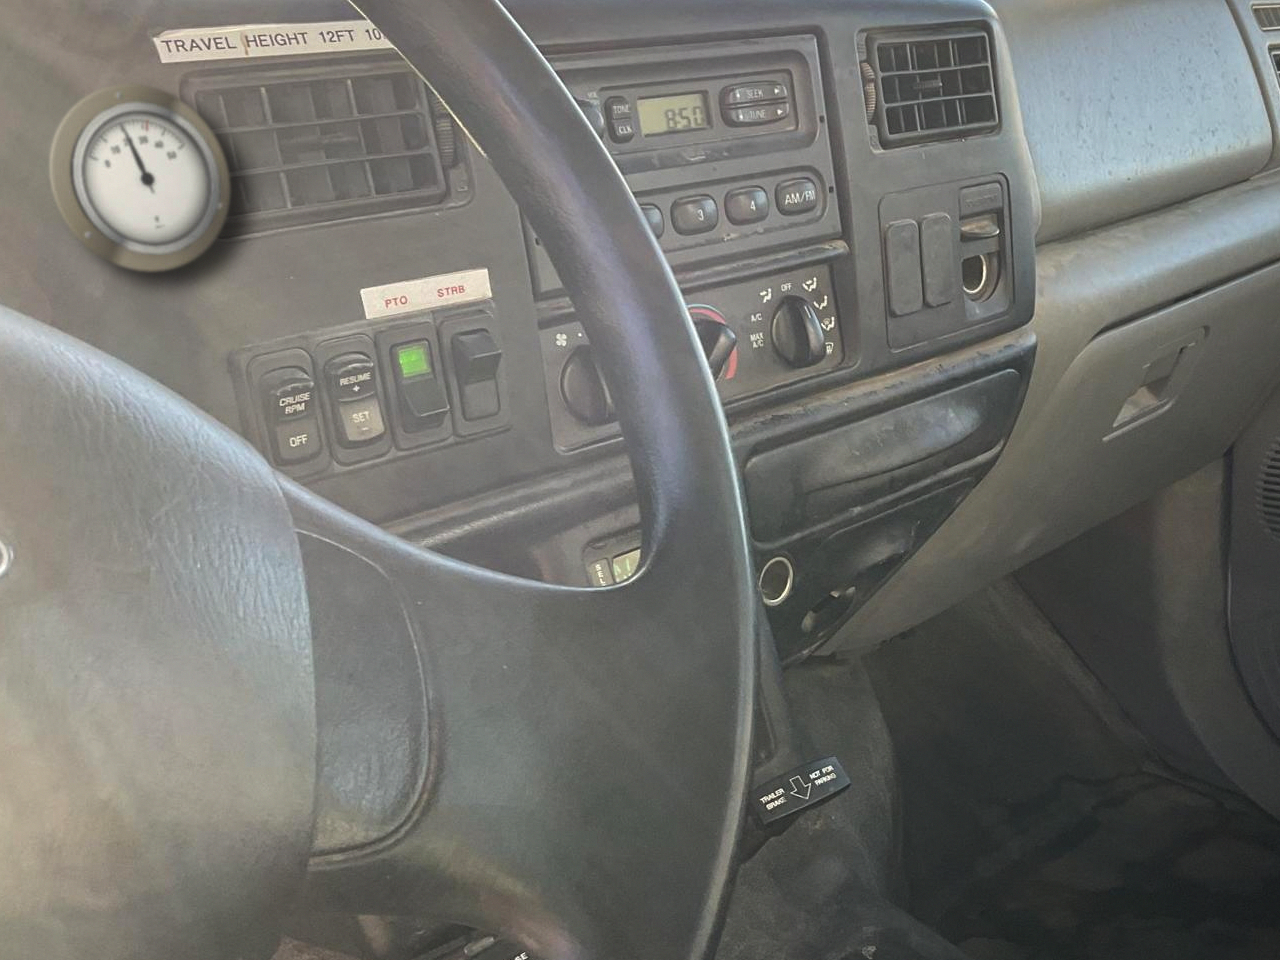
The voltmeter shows 20 V
